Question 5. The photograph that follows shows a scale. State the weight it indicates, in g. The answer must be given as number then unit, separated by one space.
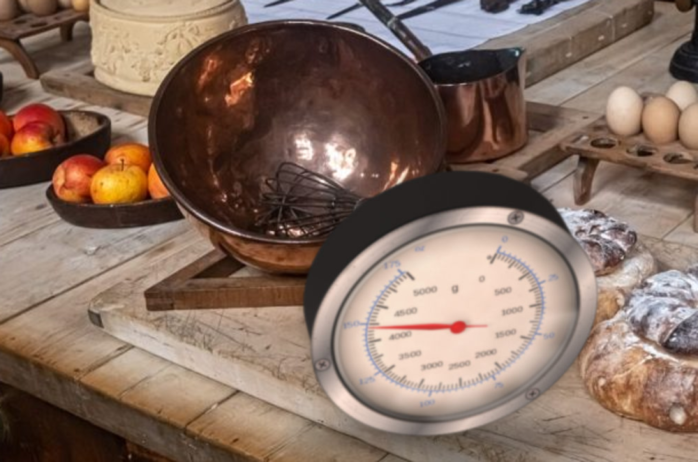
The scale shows 4250 g
